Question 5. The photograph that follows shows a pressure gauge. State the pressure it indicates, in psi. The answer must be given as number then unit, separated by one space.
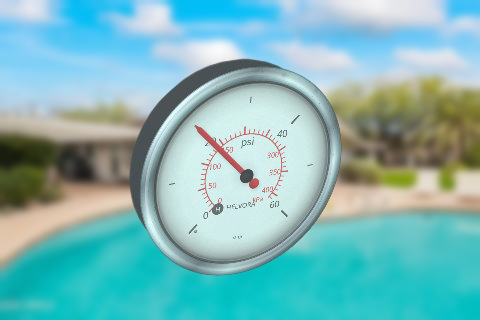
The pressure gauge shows 20 psi
